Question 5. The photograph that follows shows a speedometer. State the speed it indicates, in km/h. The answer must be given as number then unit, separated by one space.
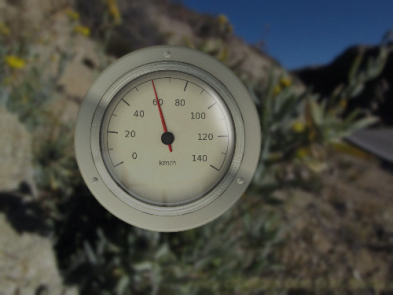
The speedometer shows 60 km/h
